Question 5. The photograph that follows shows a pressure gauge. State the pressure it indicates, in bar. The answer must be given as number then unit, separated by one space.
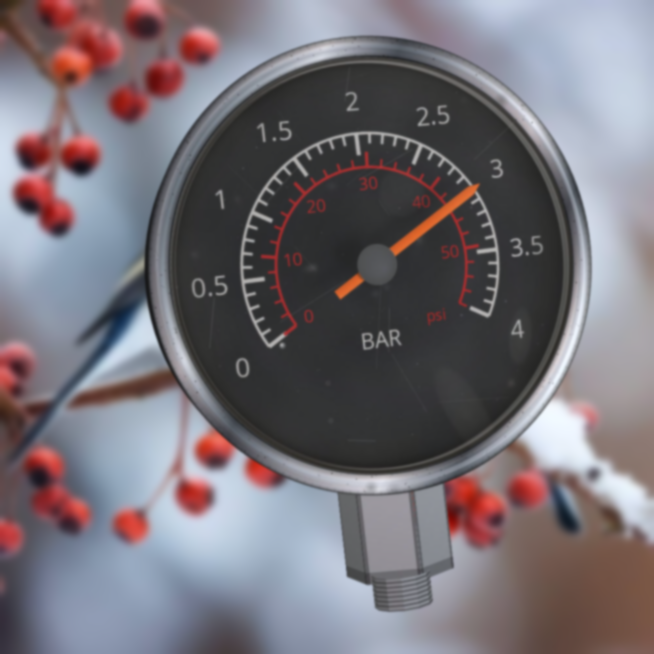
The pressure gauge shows 3 bar
